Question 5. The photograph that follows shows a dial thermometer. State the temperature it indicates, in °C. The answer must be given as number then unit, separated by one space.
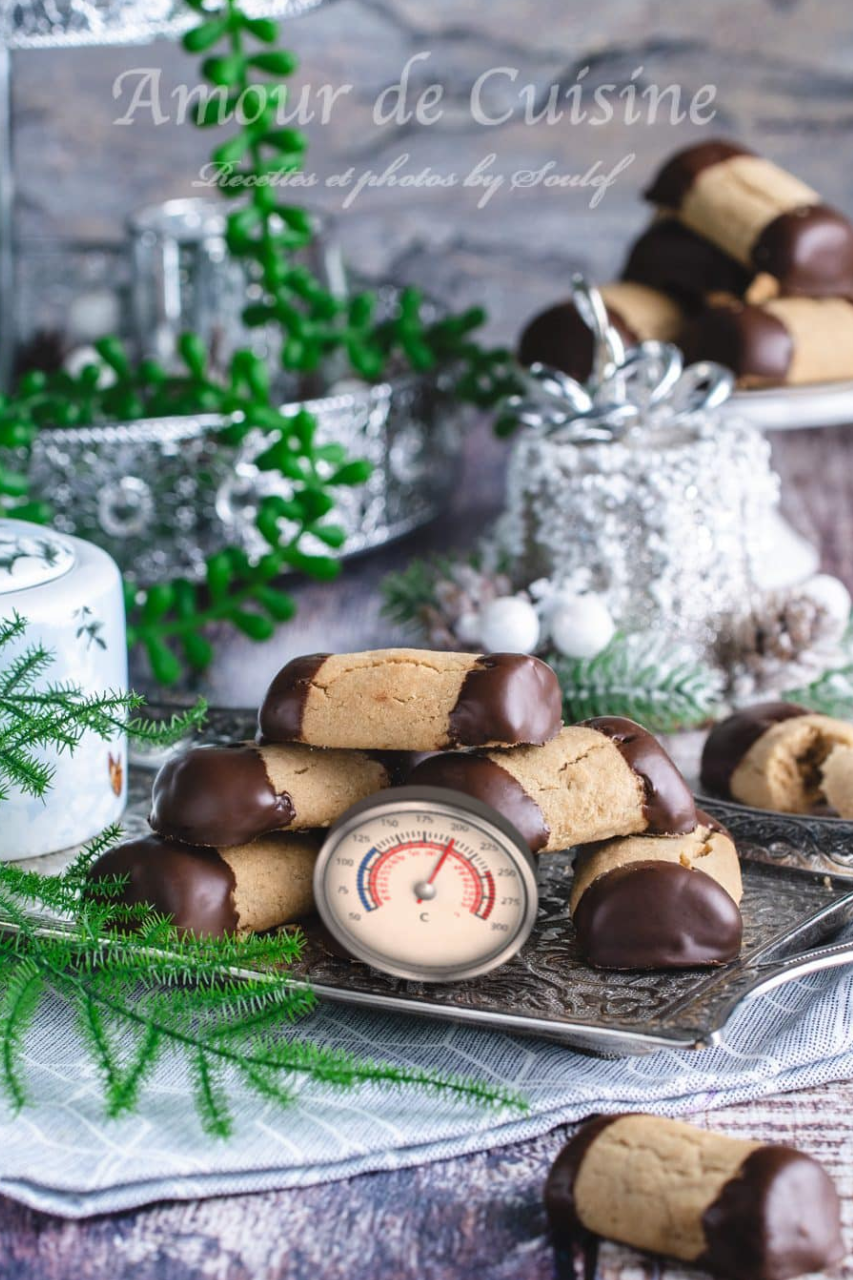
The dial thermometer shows 200 °C
